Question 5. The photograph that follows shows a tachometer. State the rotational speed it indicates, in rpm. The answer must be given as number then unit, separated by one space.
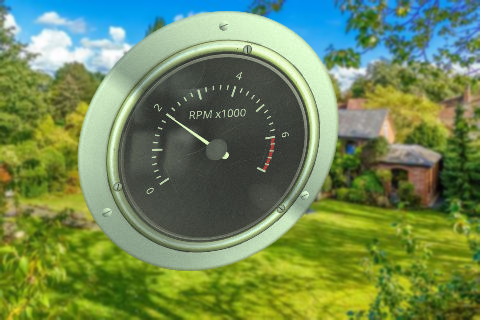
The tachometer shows 2000 rpm
